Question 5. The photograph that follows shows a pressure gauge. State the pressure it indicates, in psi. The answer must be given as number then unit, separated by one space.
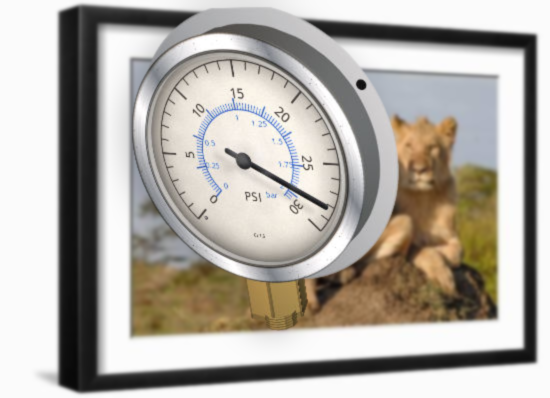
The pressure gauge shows 28 psi
